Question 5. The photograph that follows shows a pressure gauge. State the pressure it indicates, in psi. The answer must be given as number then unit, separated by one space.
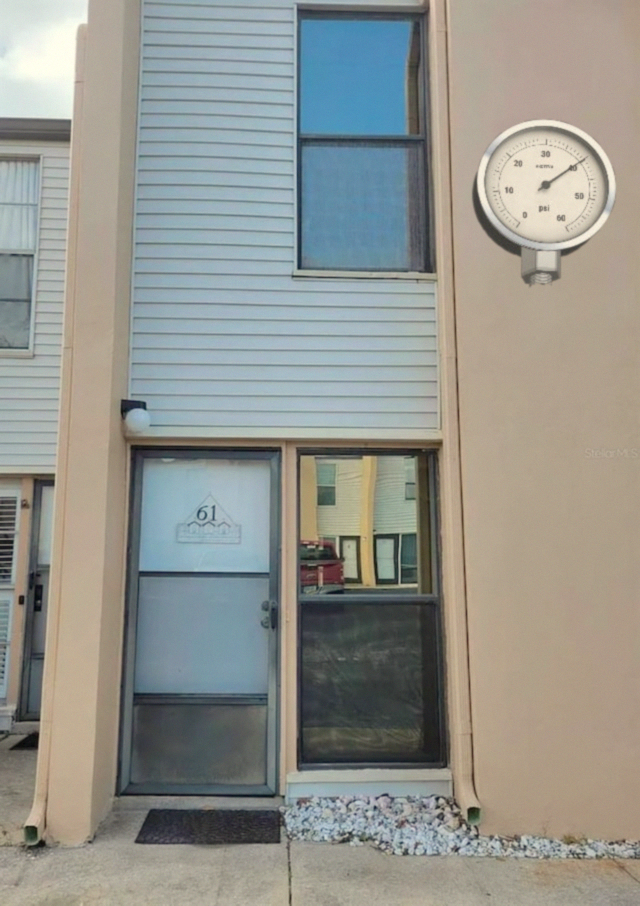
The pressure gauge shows 40 psi
